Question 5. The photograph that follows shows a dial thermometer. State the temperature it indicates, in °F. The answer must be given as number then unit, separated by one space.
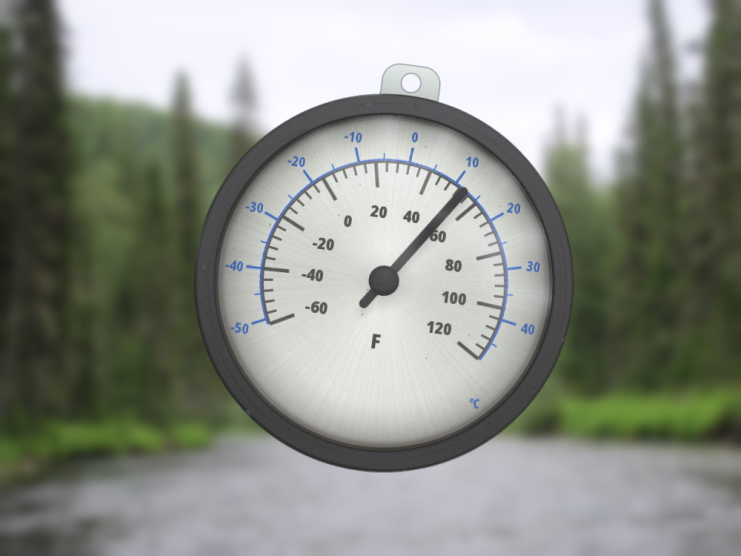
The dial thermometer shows 54 °F
